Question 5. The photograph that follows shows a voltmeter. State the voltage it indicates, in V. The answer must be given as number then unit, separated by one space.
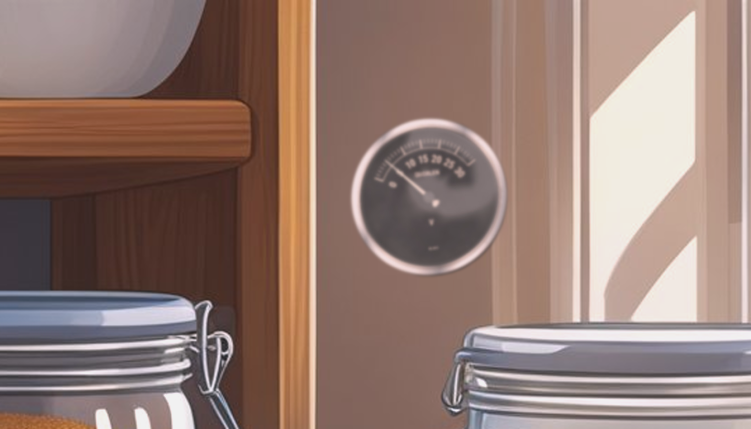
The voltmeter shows 5 V
